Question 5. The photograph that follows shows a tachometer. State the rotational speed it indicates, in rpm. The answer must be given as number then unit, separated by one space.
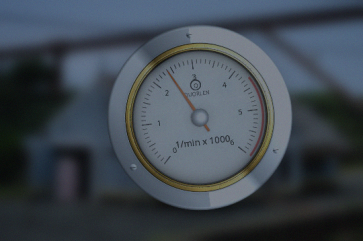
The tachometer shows 2400 rpm
